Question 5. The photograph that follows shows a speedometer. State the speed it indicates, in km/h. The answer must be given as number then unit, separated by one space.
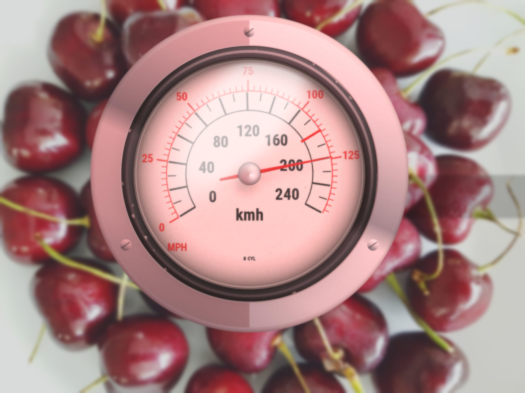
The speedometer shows 200 km/h
